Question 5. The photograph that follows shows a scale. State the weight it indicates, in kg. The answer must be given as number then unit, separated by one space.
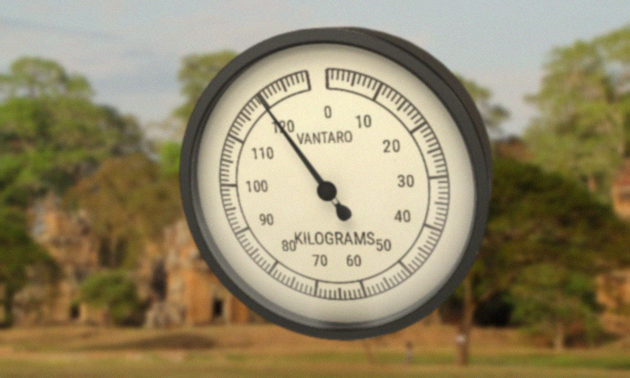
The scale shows 120 kg
